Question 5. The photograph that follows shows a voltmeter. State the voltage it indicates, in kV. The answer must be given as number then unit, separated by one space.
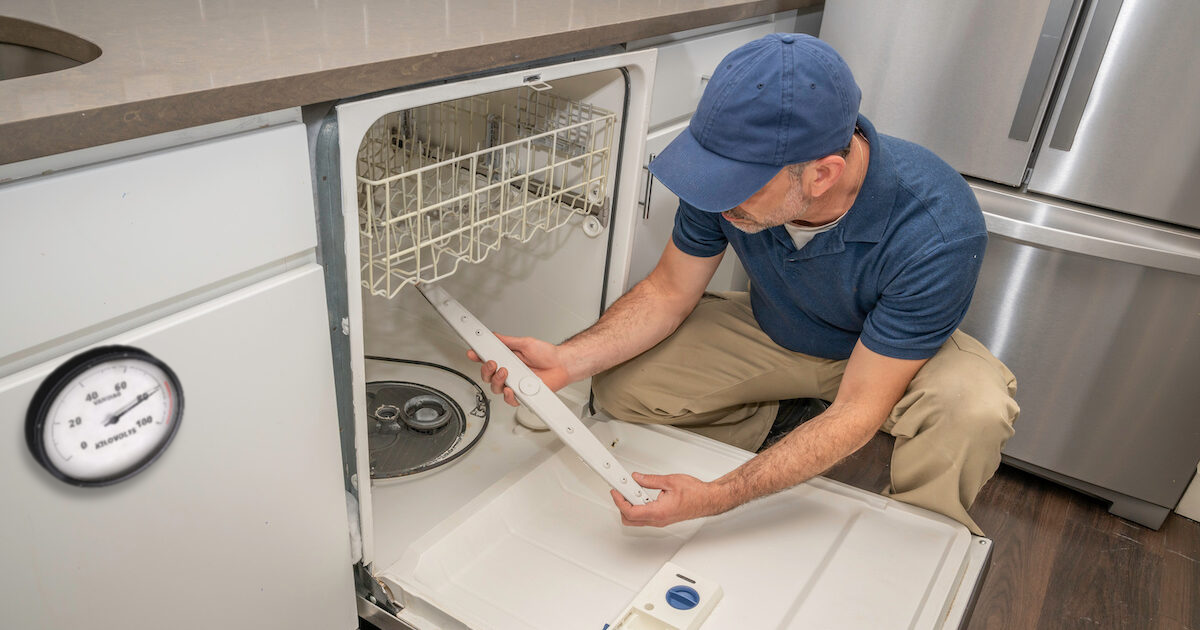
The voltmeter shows 80 kV
